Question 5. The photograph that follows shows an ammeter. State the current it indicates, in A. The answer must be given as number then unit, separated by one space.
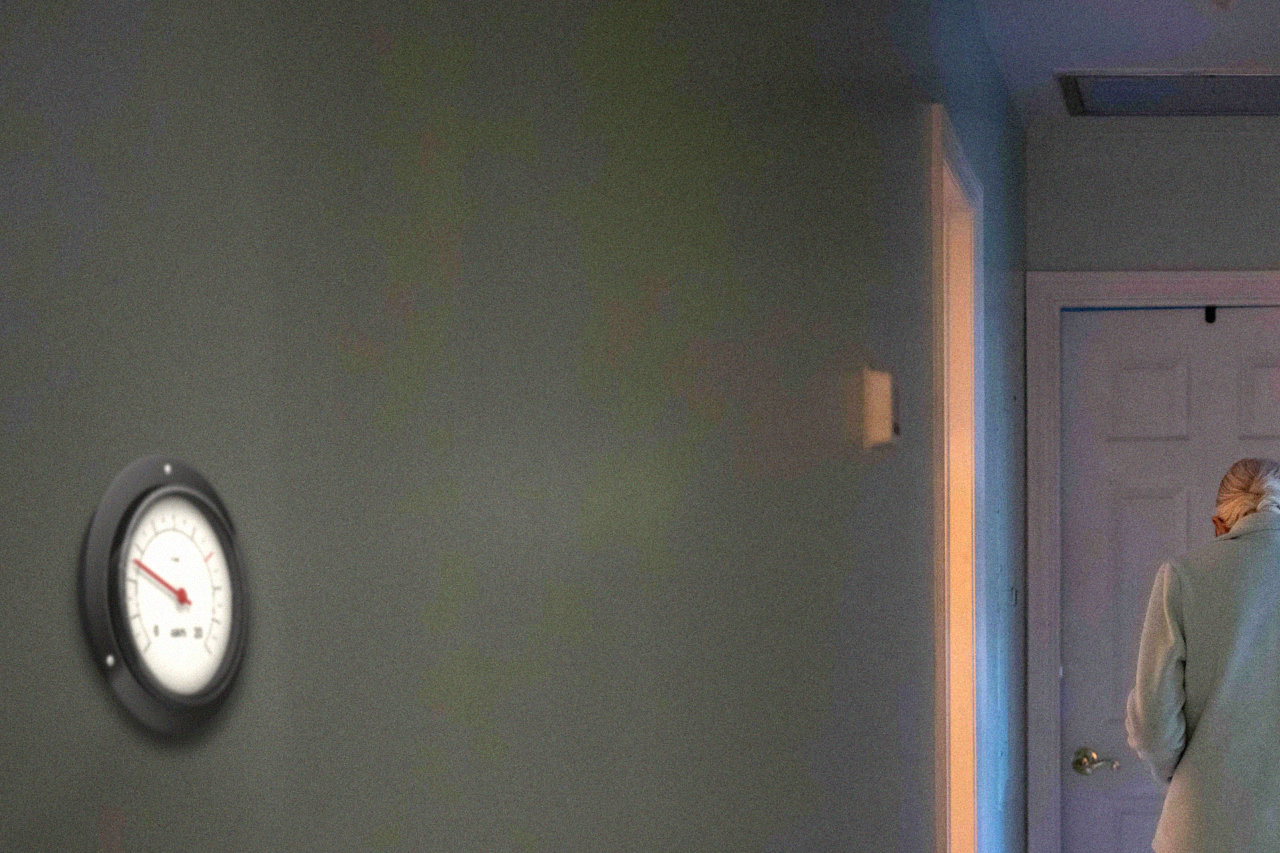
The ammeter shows 5 A
